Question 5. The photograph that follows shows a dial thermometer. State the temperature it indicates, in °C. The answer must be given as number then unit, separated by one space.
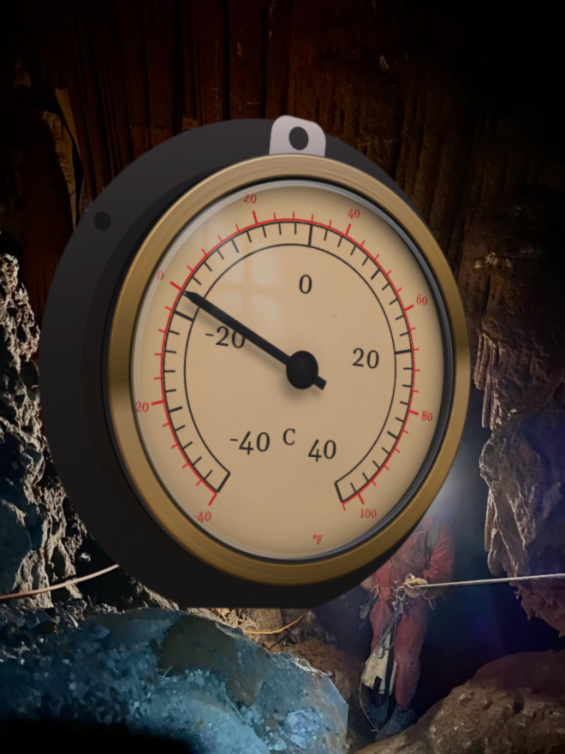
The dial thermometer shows -18 °C
